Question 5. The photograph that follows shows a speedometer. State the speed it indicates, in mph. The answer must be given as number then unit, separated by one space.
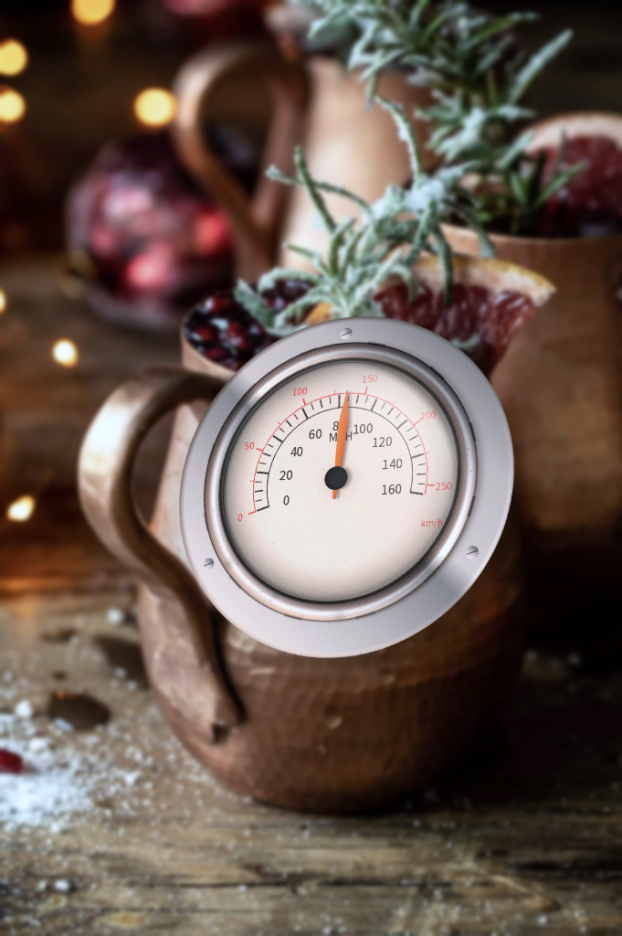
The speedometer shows 85 mph
